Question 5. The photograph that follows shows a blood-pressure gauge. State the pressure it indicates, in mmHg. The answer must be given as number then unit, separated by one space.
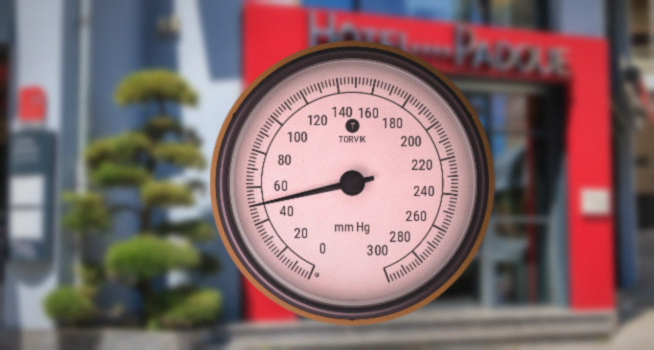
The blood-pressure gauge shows 50 mmHg
